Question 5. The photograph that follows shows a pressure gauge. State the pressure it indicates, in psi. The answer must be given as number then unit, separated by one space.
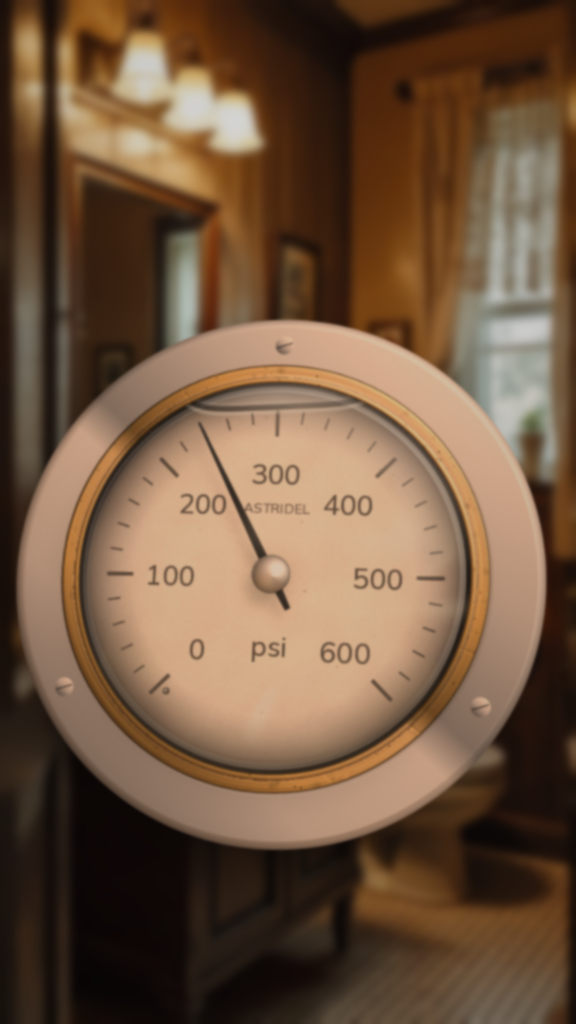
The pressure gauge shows 240 psi
